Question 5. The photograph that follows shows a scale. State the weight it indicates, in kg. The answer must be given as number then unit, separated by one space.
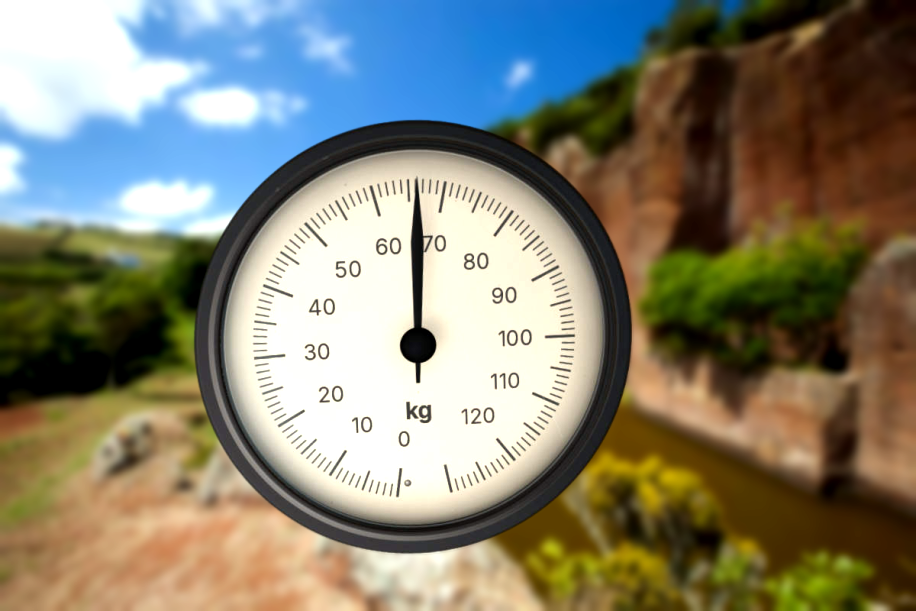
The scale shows 66 kg
